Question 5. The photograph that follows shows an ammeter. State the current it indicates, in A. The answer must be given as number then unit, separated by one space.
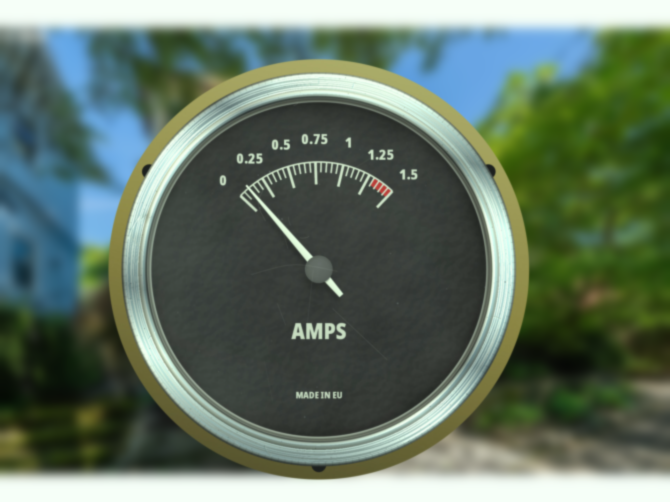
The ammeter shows 0.1 A
